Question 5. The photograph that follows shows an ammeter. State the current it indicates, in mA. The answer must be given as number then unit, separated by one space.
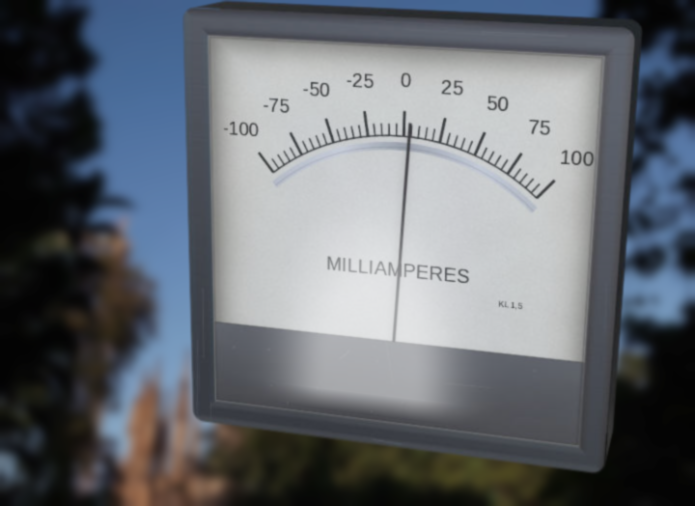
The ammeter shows 5 mA
